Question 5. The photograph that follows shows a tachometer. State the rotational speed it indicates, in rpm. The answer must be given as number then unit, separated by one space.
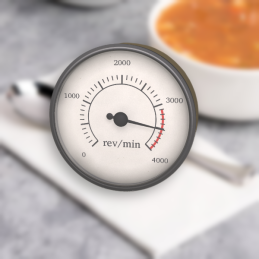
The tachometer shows 3500 rpm
